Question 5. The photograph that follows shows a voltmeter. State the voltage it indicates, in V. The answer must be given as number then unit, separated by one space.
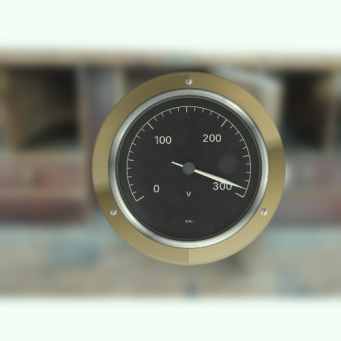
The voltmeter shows 290 V
